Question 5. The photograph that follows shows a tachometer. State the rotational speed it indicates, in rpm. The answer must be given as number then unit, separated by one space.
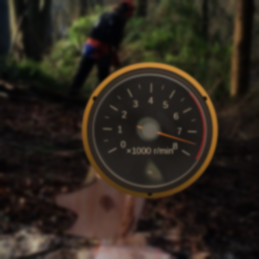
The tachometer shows 7500 rpm
